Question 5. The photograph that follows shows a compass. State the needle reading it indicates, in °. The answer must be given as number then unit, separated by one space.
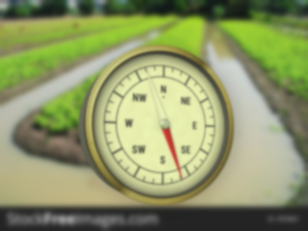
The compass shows 160 °
